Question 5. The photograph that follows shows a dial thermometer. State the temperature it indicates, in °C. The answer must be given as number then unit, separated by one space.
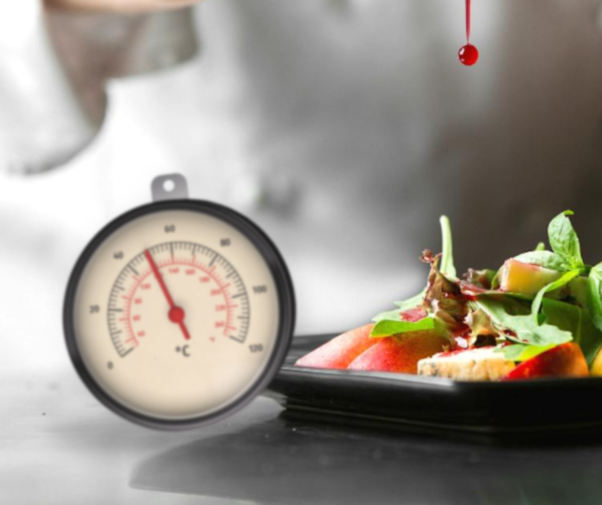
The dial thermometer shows 50 °C
